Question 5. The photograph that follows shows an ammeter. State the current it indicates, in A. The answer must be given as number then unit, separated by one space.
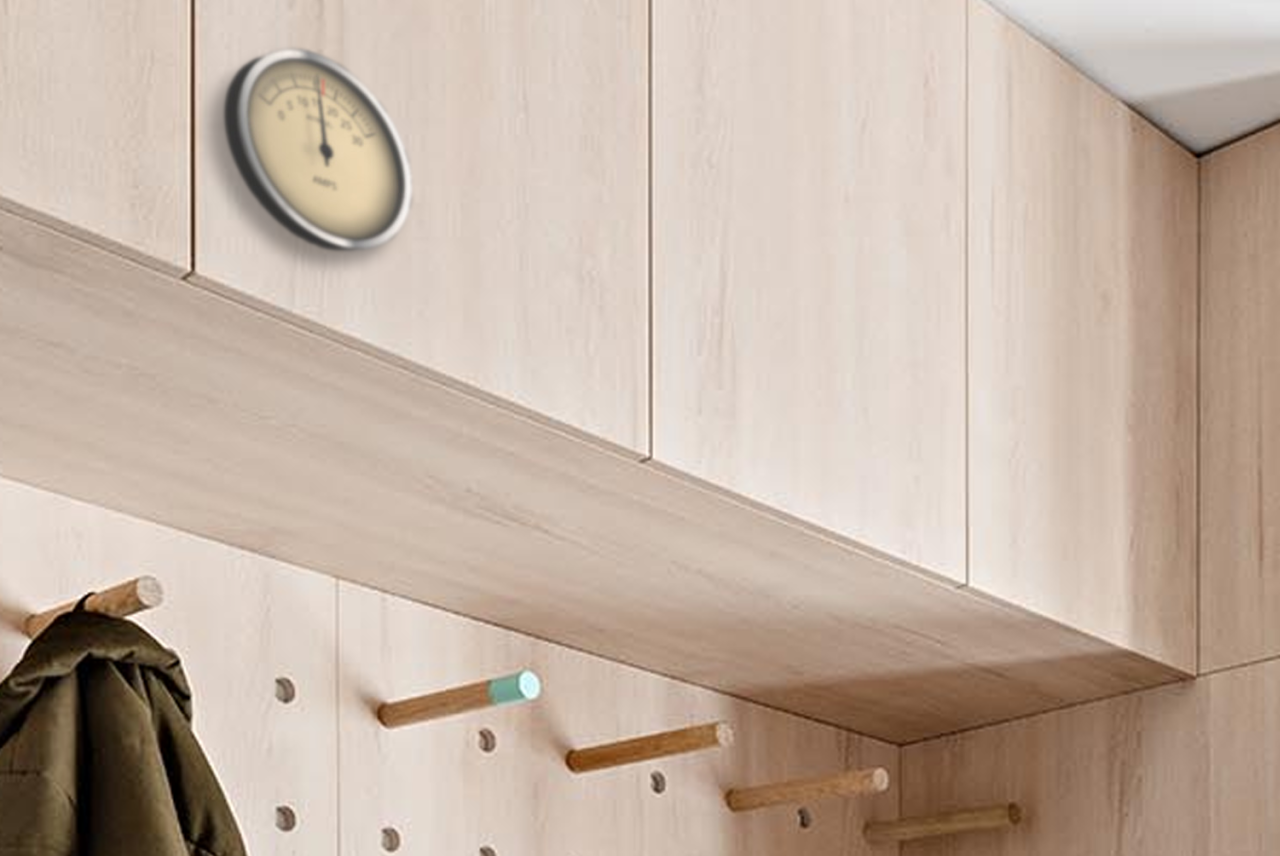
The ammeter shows 15 A
